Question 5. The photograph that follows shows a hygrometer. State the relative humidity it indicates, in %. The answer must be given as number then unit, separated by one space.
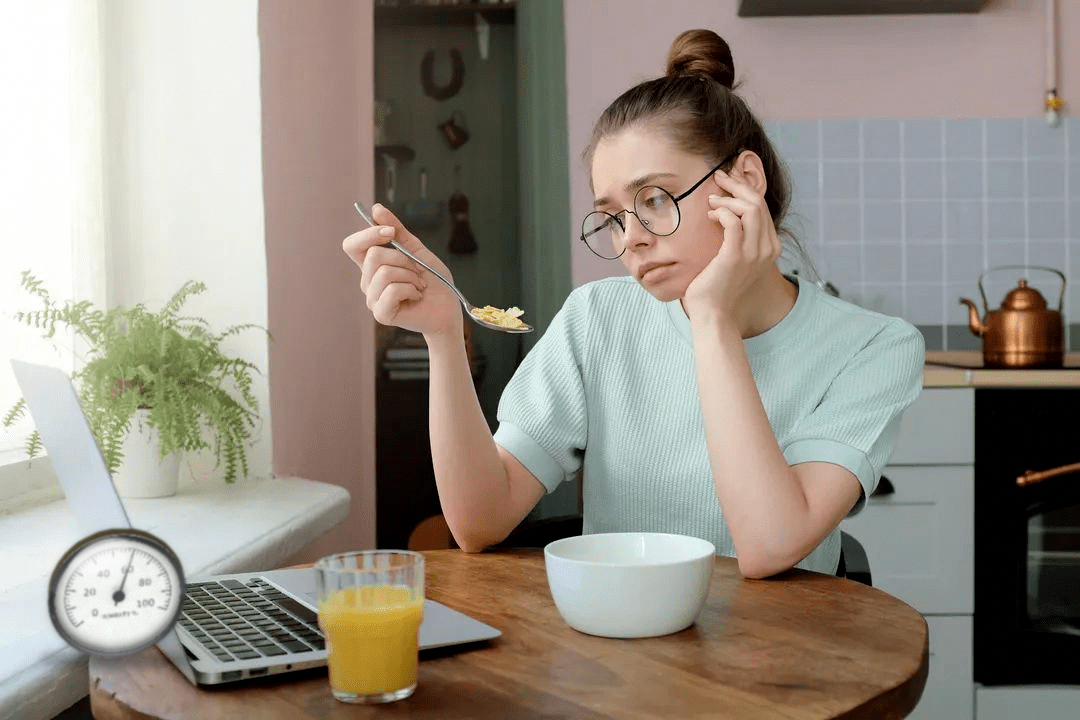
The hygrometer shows 60 %
